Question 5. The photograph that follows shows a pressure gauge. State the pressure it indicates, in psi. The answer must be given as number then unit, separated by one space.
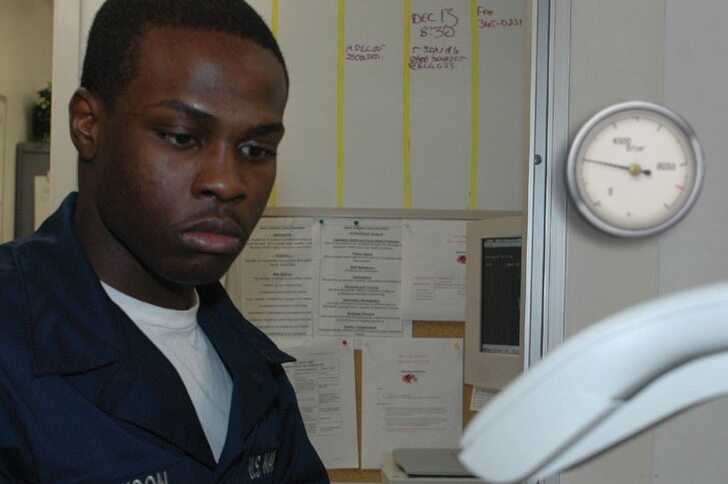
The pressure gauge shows 2000 psi
